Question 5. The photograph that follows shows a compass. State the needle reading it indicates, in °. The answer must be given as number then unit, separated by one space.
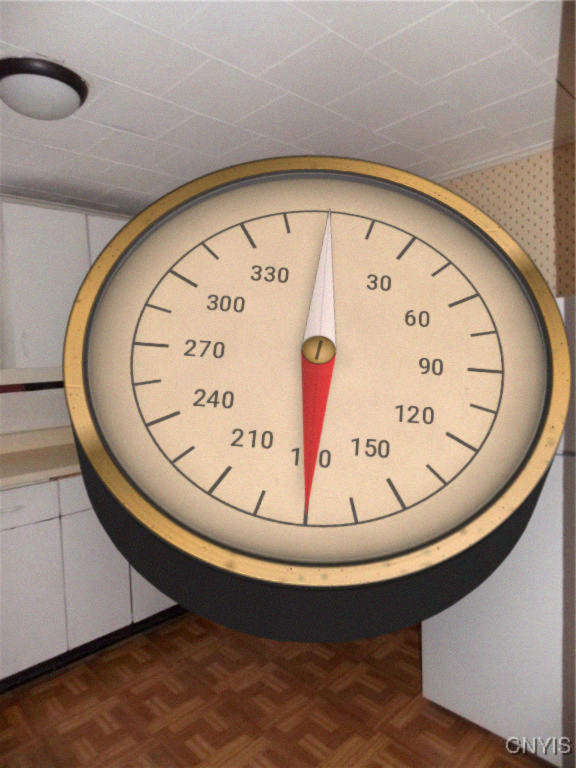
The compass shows 180 °
